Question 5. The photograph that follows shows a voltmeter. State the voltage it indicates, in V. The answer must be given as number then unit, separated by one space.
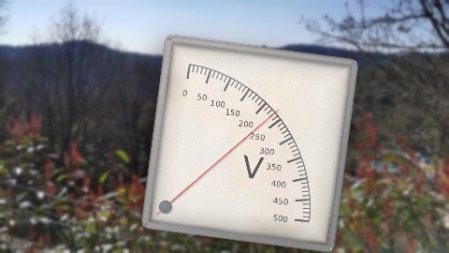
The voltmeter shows 230 V
